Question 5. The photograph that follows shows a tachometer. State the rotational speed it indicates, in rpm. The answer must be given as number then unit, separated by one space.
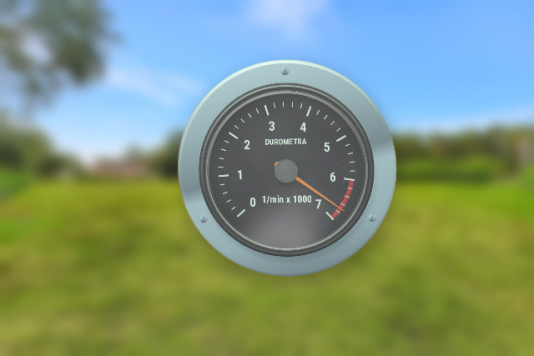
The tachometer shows 6700 rpm
